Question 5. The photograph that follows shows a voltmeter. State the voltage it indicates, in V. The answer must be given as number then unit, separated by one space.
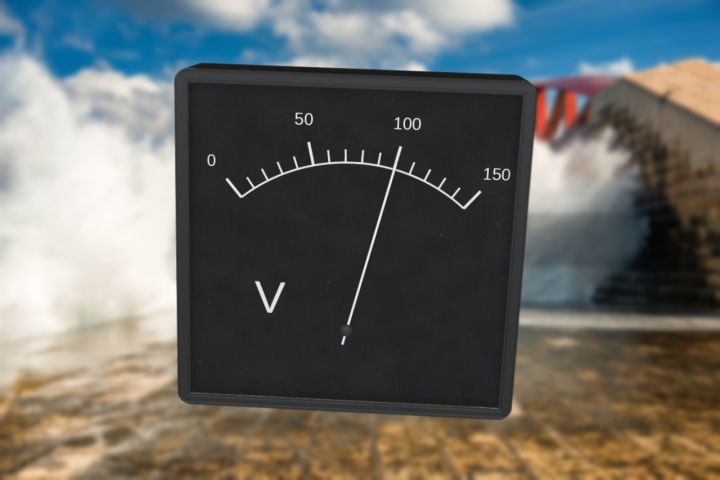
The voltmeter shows 100 V
